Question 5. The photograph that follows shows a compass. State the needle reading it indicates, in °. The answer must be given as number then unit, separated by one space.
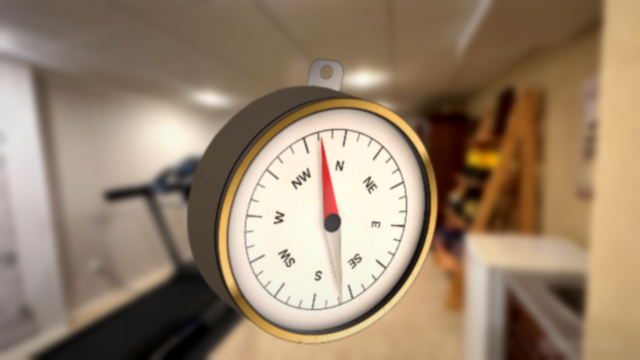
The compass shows 340 °
